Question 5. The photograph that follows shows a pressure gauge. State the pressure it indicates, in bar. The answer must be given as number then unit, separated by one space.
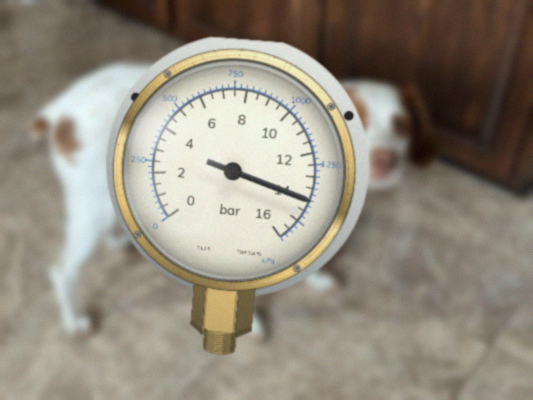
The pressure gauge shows 14 bar
